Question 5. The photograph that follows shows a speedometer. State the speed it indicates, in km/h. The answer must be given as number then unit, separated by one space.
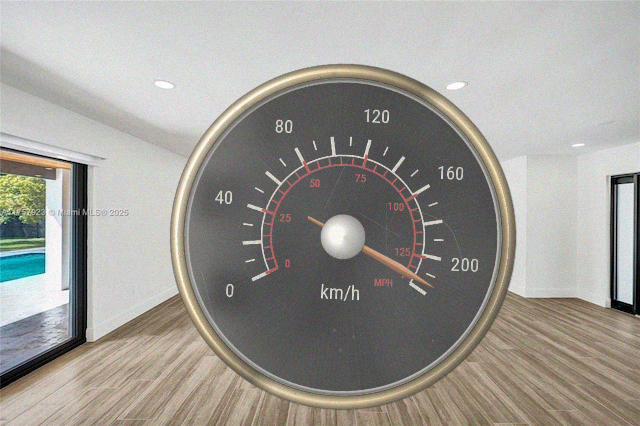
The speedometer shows 215 km/h
